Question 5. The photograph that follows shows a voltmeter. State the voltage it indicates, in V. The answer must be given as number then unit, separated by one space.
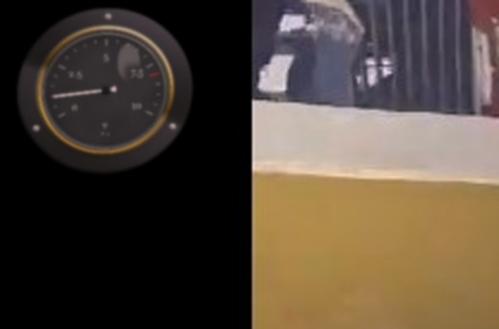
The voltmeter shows 1 V
